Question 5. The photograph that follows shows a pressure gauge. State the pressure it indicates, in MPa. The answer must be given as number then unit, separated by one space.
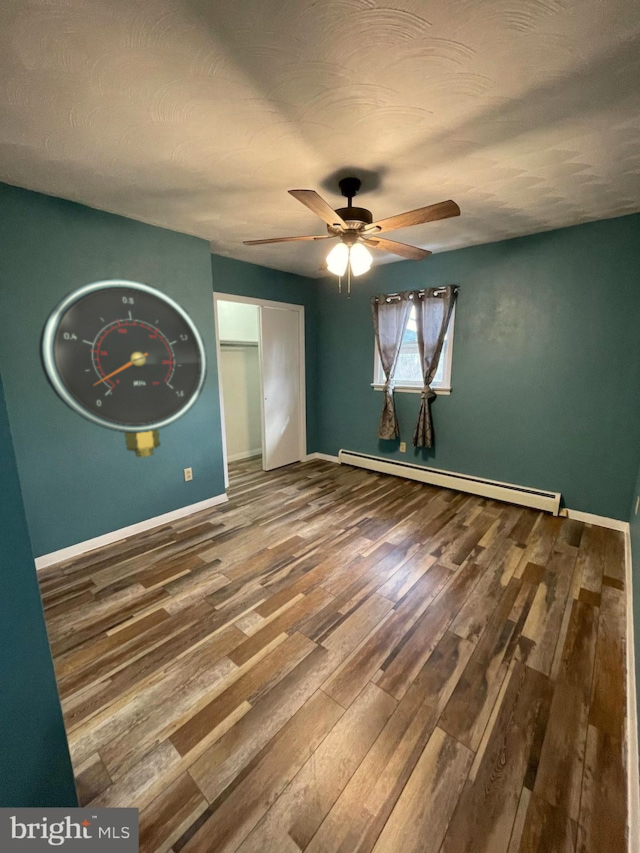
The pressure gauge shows 0.1 MPa
